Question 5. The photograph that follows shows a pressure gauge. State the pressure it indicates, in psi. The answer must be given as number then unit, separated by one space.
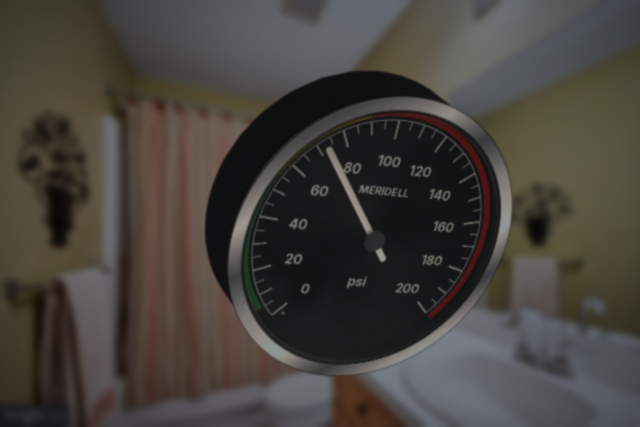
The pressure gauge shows 72.5 psi
